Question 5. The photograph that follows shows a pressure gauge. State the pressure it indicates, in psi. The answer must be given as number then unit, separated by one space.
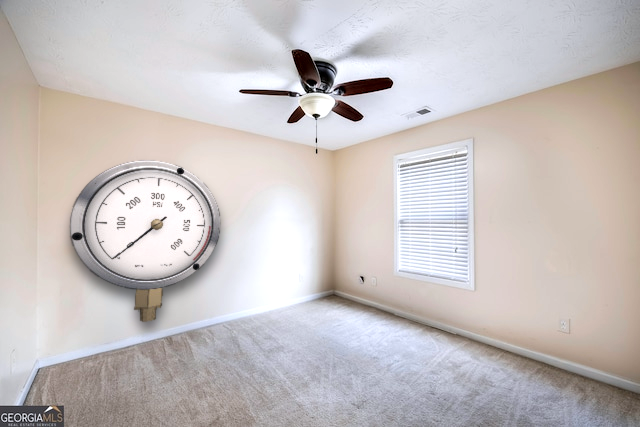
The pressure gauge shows 0 psi
